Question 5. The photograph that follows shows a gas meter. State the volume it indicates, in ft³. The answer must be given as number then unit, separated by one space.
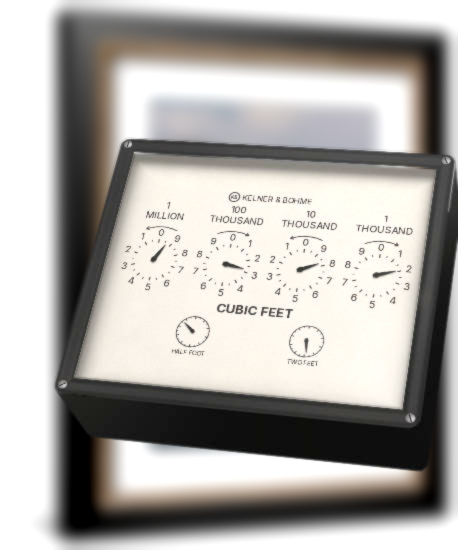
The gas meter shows 928200 ft³
